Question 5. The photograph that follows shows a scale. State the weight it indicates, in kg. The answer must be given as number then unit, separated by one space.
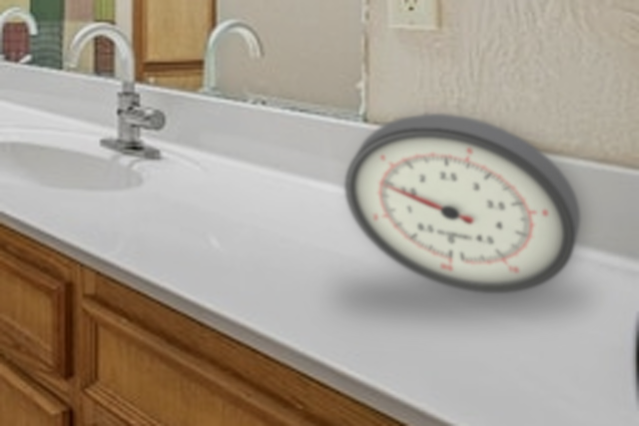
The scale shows 1.5 kg
